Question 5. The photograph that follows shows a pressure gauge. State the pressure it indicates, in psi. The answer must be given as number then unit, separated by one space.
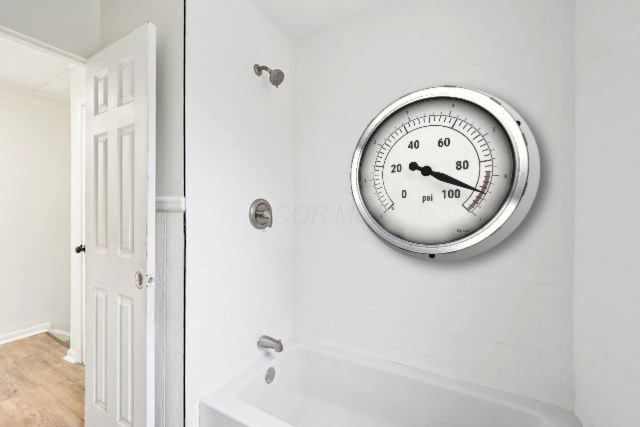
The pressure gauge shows 92 psi
